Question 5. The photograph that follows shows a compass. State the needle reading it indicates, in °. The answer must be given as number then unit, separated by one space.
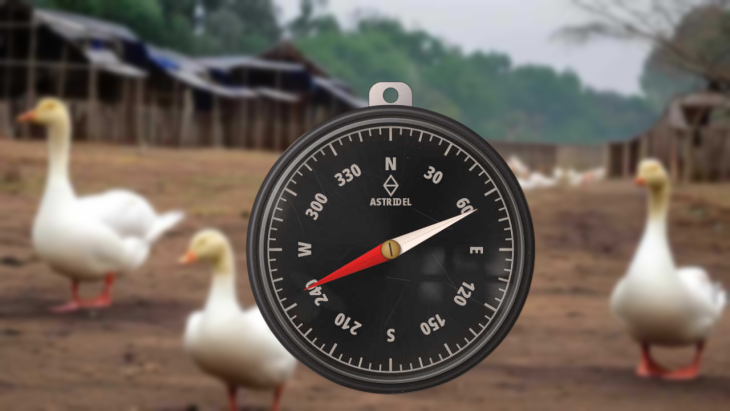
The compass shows 245 °
